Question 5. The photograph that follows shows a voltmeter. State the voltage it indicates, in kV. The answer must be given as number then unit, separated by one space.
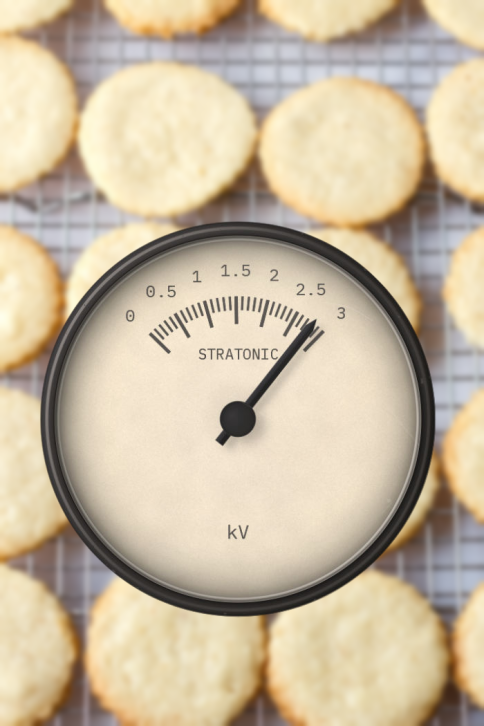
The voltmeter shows 2.8 kV
